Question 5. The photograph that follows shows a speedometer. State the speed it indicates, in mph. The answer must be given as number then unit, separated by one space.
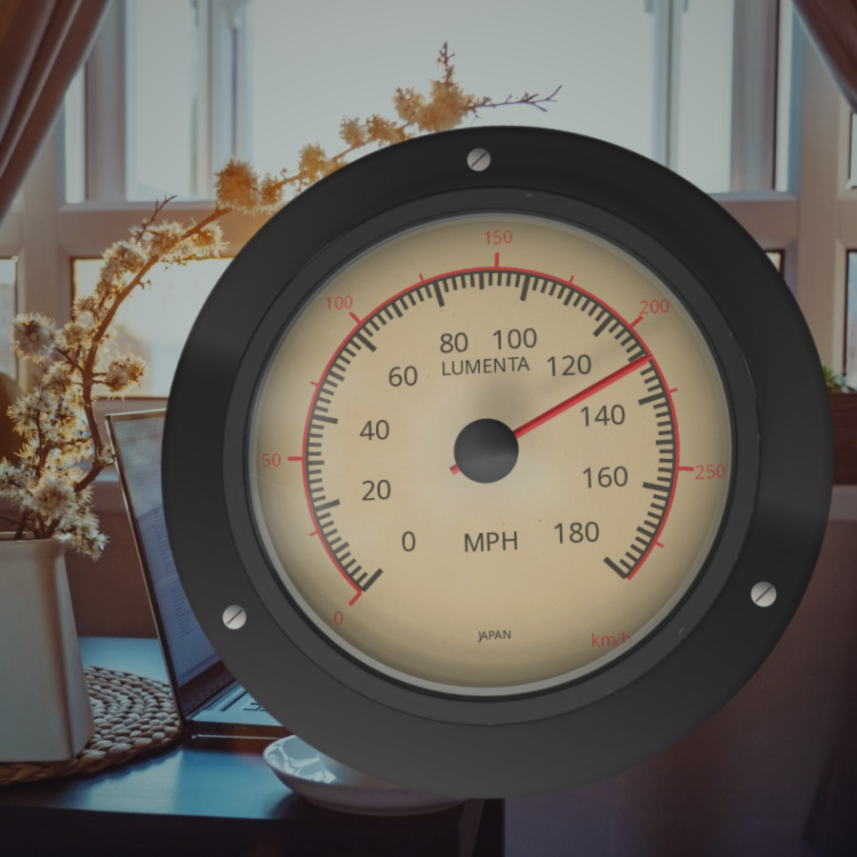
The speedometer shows 132 mph
